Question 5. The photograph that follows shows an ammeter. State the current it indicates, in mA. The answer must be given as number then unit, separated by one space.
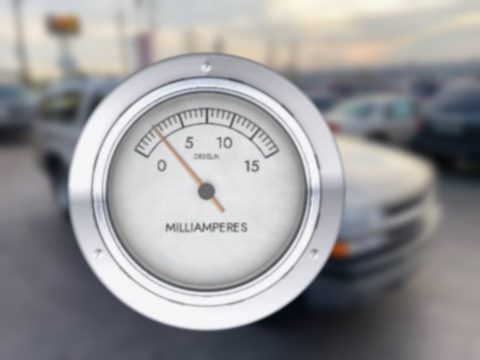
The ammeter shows 2.5 mA
